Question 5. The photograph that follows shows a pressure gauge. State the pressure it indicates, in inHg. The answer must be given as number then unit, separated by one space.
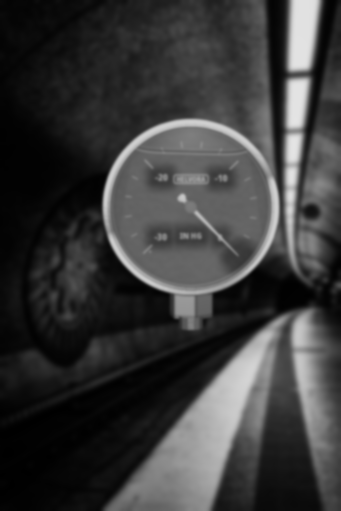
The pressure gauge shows 0 inHg
